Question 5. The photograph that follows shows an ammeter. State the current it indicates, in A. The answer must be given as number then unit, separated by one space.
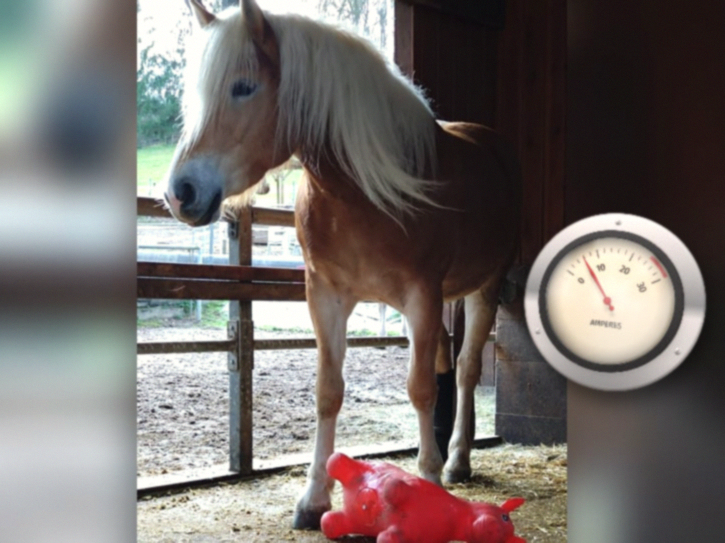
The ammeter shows 6 A
